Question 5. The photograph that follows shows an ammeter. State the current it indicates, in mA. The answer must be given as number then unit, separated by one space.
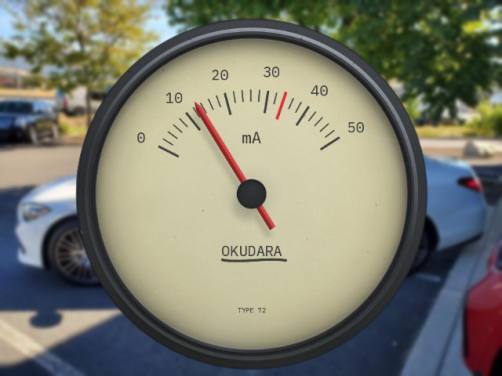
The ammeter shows 13 mA
